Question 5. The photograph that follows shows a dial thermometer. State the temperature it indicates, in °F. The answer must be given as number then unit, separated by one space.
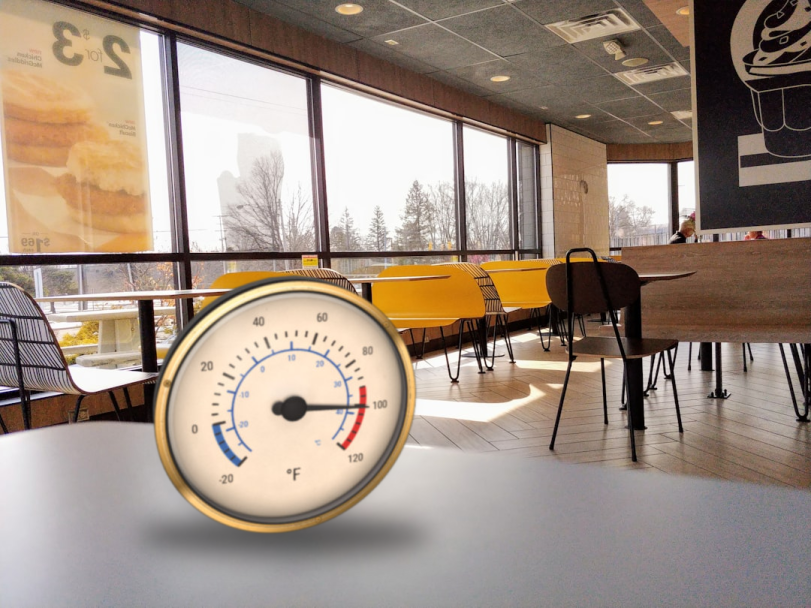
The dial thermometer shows 100 °F
